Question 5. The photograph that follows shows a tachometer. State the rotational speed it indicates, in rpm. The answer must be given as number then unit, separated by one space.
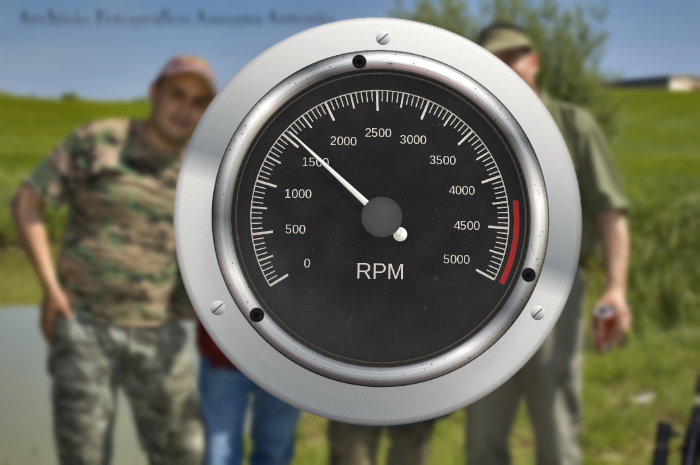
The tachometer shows 1550 rpm
